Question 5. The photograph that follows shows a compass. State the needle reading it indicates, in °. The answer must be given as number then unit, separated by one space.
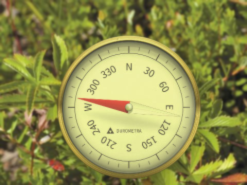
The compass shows 280 °
